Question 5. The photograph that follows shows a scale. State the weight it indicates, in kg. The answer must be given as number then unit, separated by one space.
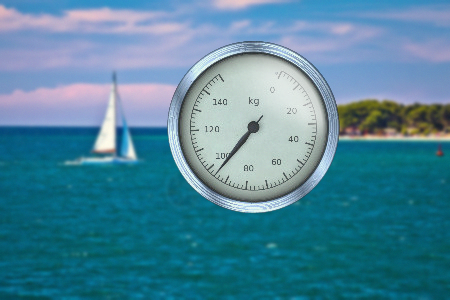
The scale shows 96 kg
